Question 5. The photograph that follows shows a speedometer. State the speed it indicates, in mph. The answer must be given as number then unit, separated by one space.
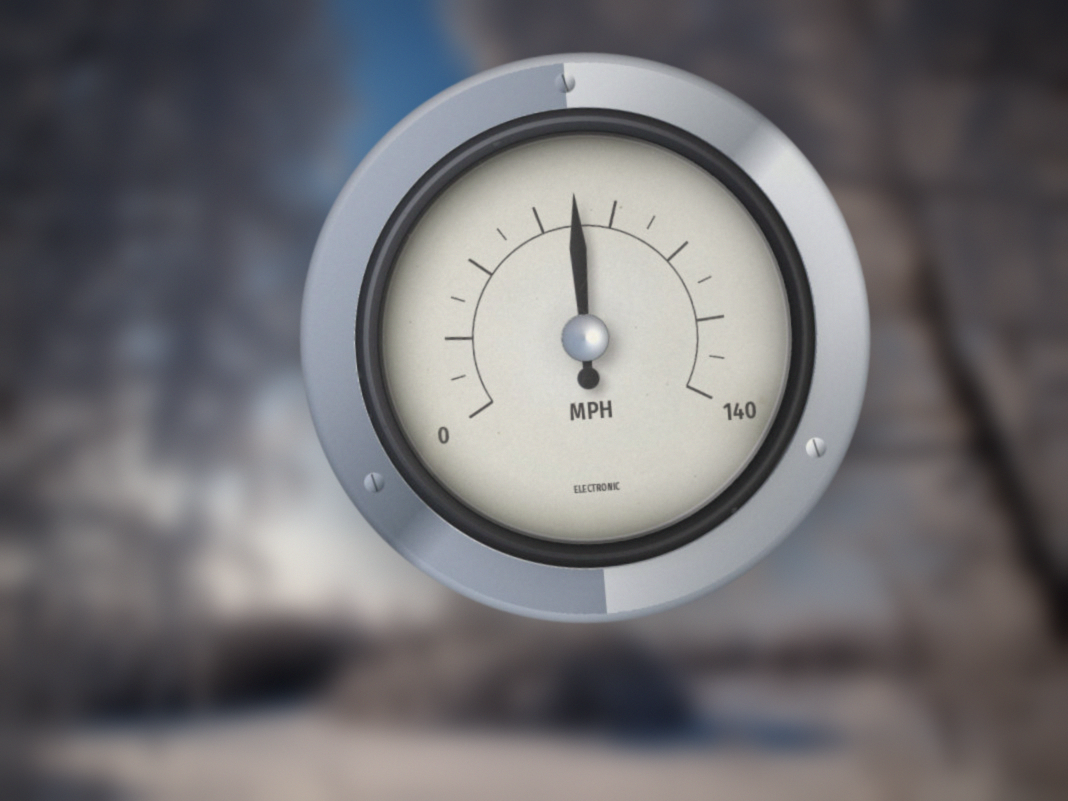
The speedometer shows 70 mph
